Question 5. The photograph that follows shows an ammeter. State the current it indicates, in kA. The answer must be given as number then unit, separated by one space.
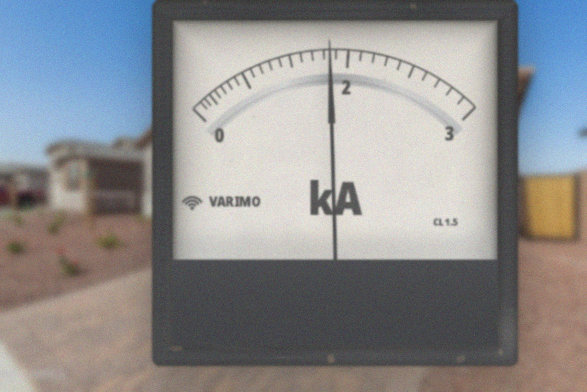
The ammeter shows 1.85 kA
